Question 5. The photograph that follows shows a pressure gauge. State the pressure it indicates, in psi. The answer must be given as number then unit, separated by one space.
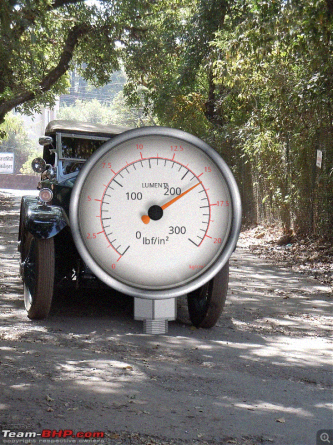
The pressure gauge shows 220 psi
